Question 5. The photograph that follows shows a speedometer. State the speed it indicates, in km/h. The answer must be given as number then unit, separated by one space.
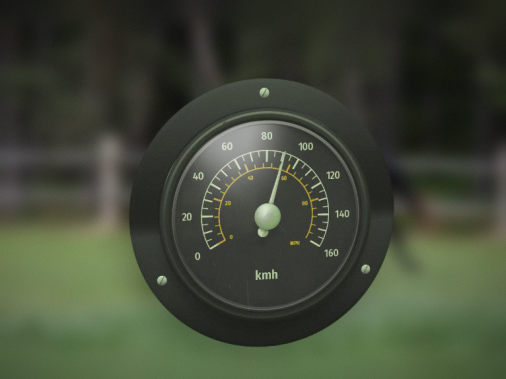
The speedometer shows 90 km/h
